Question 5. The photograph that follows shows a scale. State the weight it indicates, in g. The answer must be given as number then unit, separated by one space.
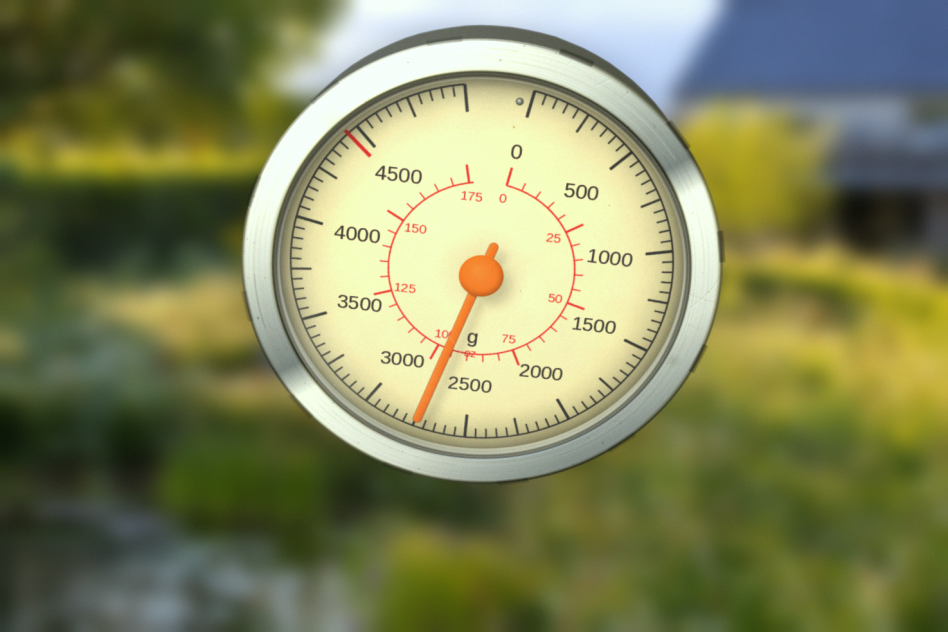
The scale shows 2750 g
